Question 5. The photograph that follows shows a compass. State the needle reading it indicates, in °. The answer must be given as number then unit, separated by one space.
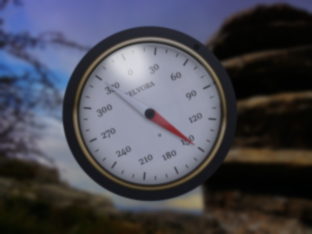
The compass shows 150 °
